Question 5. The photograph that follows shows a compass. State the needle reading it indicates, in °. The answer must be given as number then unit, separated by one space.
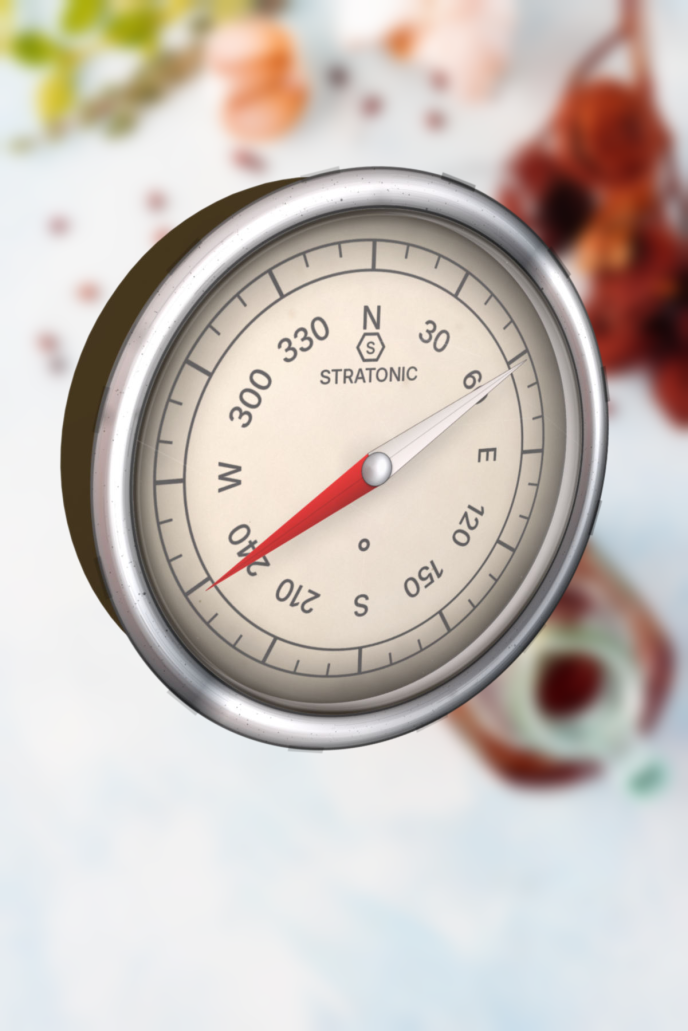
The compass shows 240 °
